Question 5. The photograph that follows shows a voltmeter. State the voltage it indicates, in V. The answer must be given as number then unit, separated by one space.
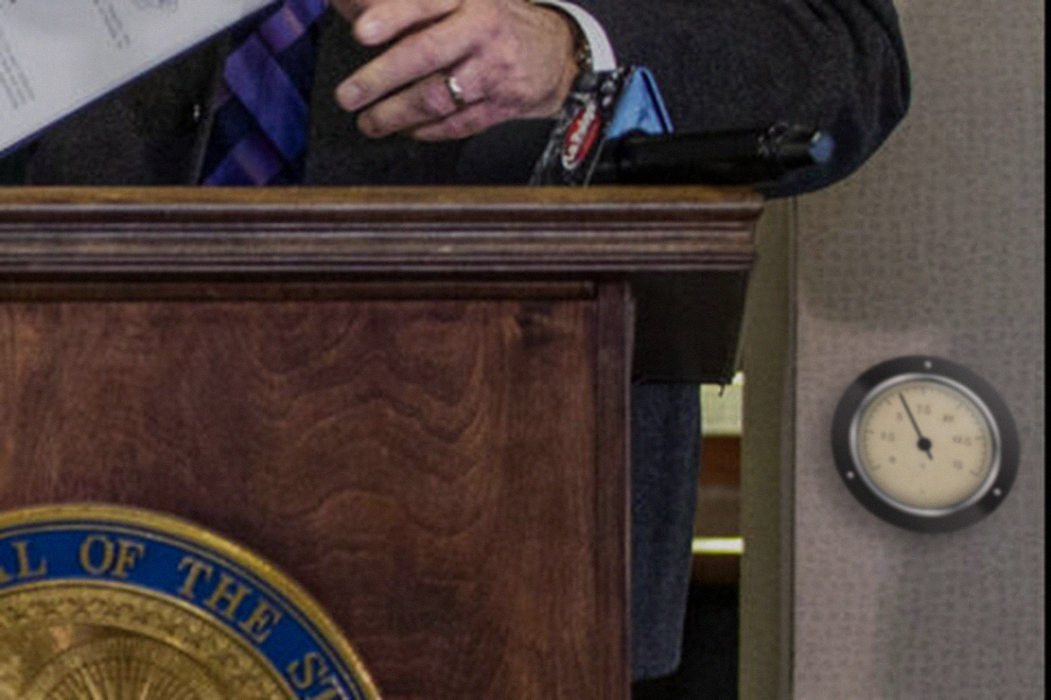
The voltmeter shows 6 V
